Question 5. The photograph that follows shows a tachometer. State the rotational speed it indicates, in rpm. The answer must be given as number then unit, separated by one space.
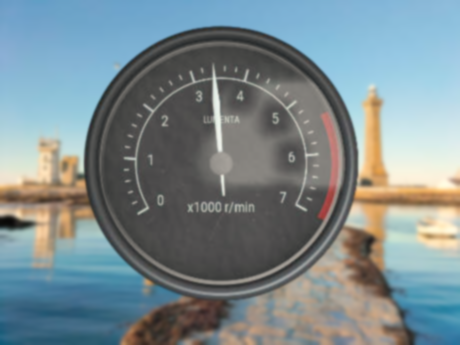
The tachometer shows 3400 rpm
